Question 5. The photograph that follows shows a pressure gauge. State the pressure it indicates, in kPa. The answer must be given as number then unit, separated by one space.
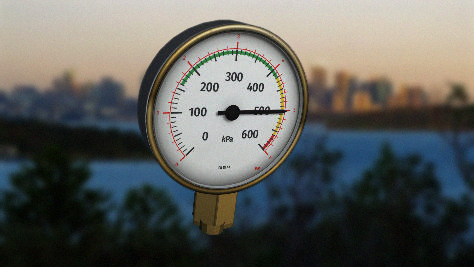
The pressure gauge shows 500 kPa
